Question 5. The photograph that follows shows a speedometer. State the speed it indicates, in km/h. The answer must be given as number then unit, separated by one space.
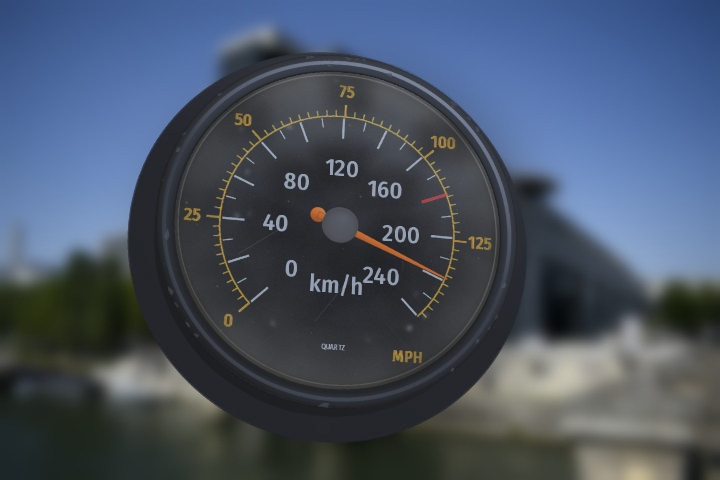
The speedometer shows 220 km/h
